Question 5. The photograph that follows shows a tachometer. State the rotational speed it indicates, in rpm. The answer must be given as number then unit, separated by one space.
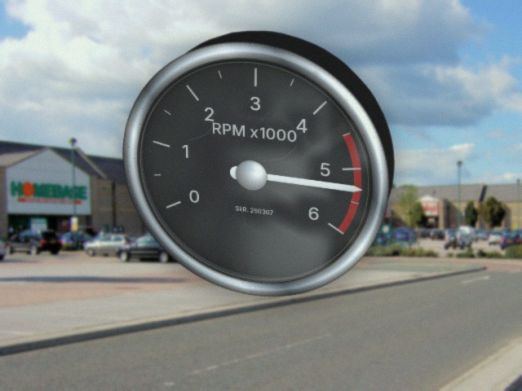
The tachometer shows 5250 rpm
